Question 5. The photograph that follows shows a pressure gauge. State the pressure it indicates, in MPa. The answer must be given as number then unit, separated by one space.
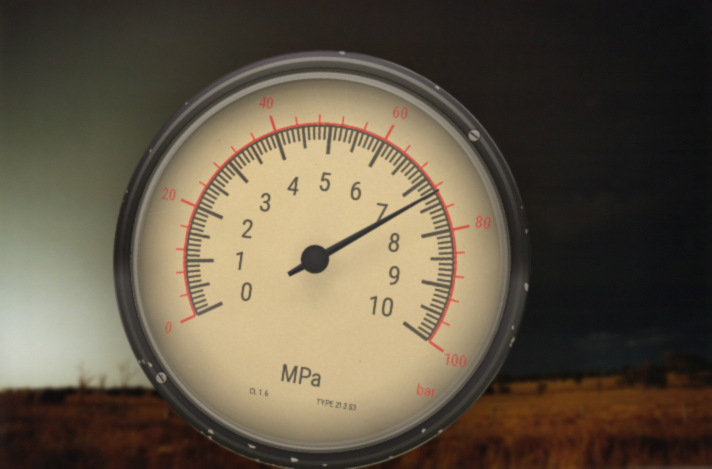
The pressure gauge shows 7.3 MPa
